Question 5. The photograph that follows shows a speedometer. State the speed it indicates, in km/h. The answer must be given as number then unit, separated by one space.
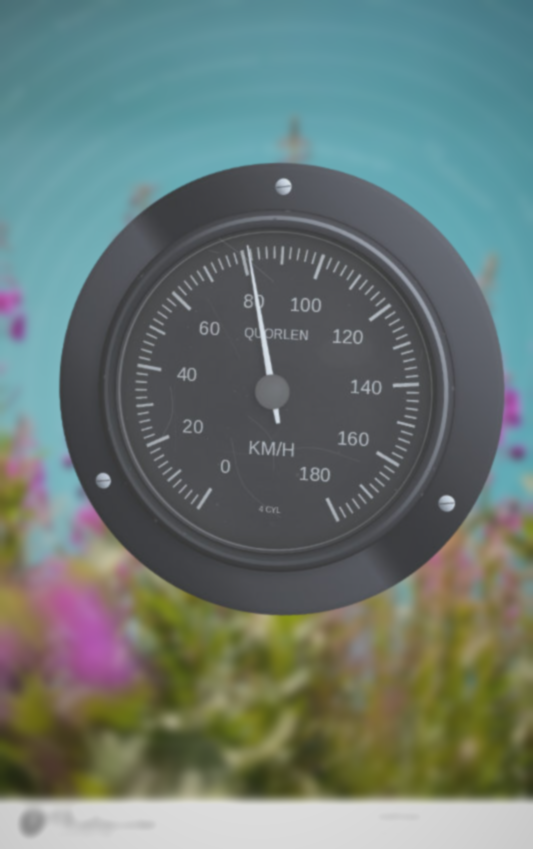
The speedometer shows 82 km/h
